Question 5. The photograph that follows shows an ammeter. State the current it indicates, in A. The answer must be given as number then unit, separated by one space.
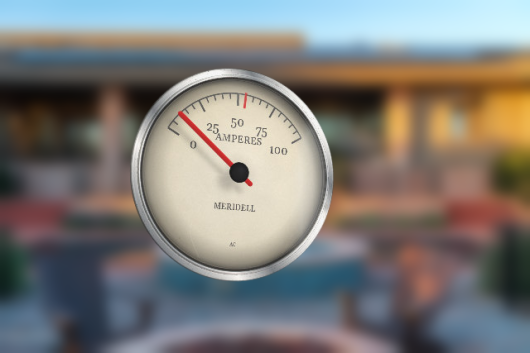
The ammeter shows 10 A
